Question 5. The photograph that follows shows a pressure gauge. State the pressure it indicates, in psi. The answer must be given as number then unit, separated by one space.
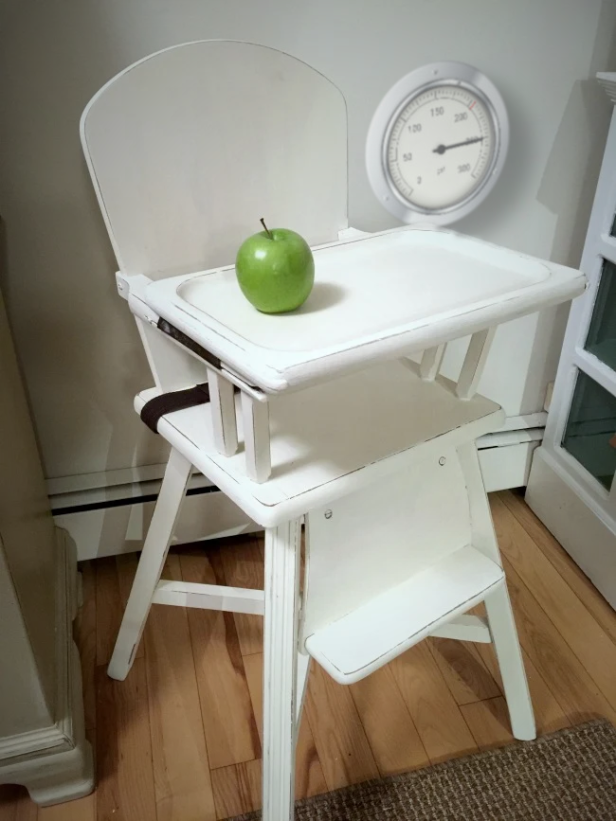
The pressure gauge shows 250 psi
